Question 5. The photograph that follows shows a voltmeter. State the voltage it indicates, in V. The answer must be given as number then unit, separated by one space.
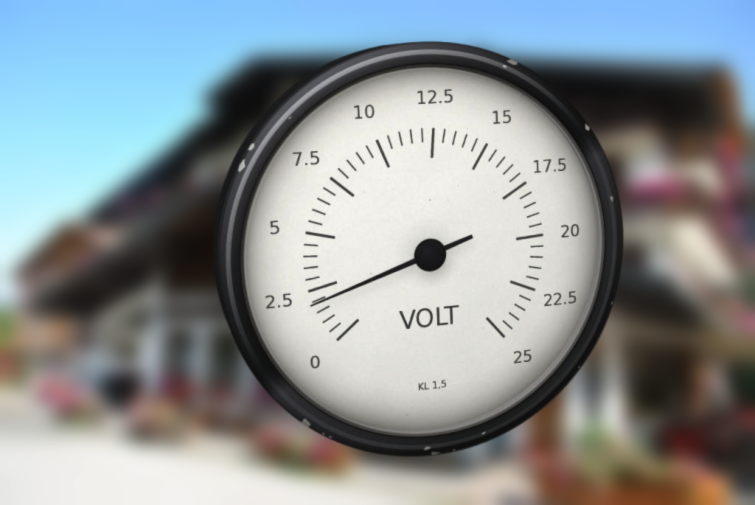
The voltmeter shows 2 V
